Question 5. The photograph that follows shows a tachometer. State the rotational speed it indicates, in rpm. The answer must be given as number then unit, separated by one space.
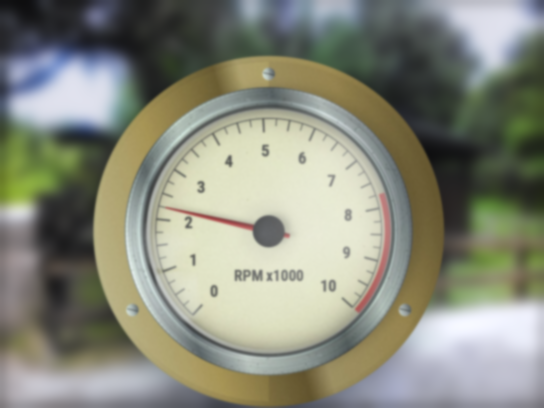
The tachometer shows 2250 rpm
